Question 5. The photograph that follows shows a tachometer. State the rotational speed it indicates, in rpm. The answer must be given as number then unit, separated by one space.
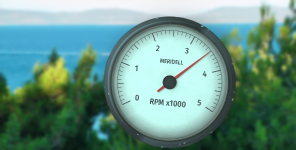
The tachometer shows 3500 rpm
